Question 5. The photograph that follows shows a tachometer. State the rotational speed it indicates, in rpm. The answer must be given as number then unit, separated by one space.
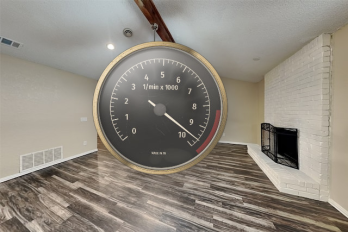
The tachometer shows 9600 rpm
